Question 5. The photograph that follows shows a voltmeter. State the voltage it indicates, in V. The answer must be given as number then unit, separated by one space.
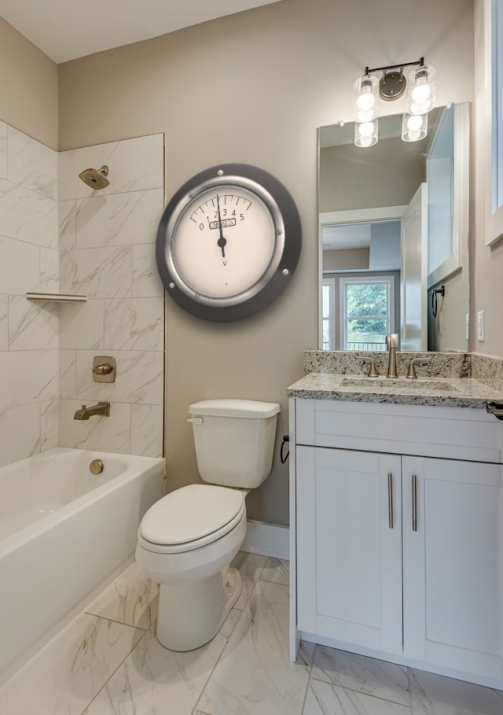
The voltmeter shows 2.5 V
